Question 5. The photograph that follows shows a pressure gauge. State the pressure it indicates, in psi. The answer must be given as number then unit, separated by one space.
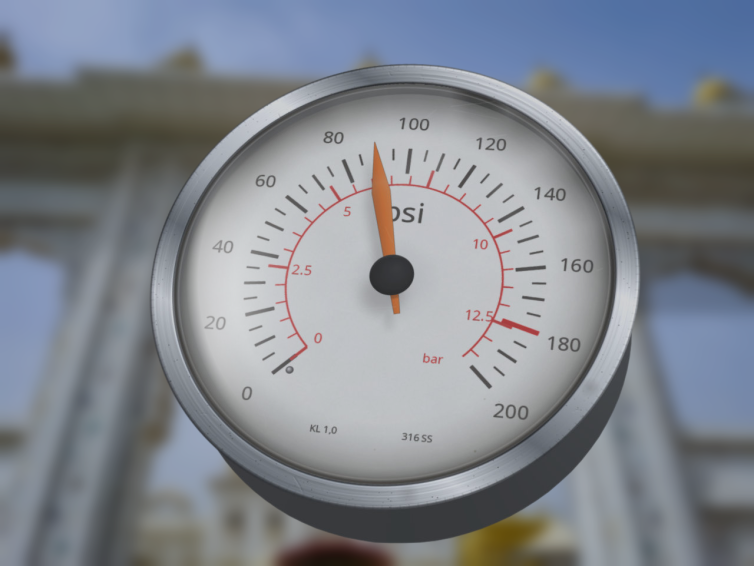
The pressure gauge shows 90 psi
